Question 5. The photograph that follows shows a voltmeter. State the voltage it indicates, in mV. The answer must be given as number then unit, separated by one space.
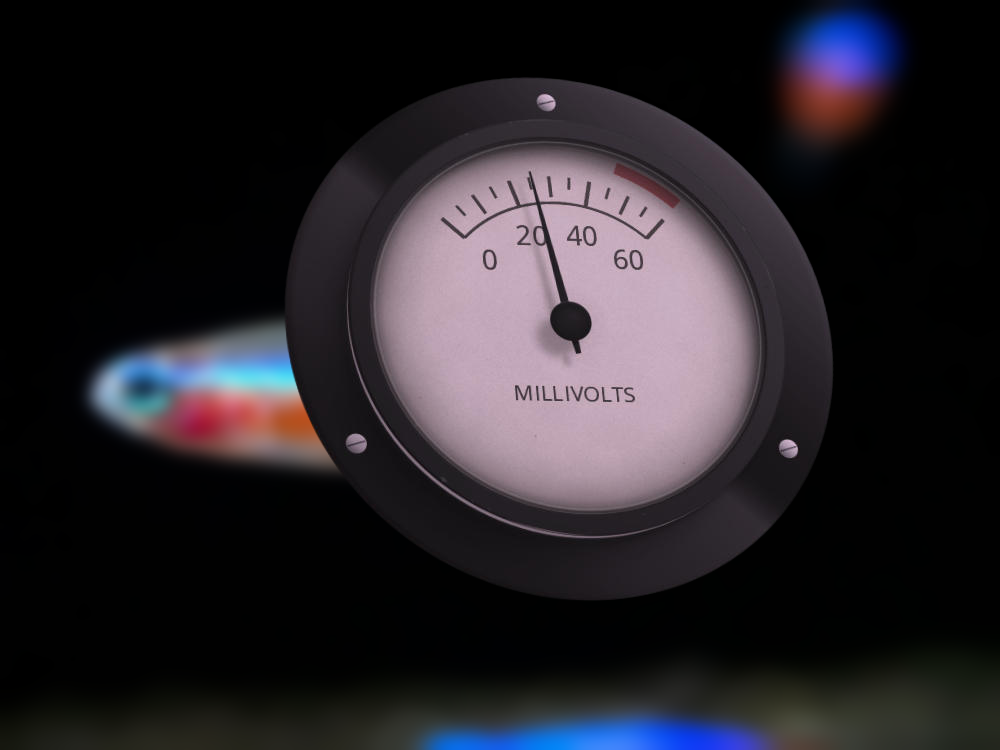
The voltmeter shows 25 mV
